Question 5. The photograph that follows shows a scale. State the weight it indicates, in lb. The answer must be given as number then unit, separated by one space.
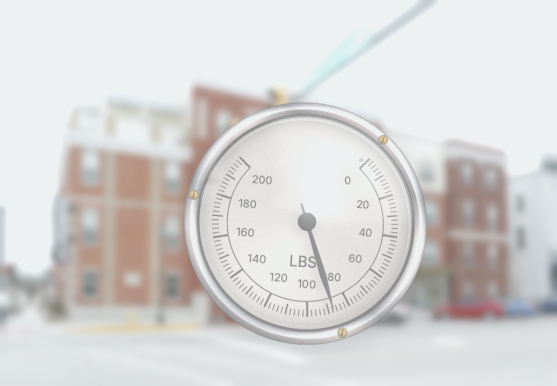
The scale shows 88 lb
